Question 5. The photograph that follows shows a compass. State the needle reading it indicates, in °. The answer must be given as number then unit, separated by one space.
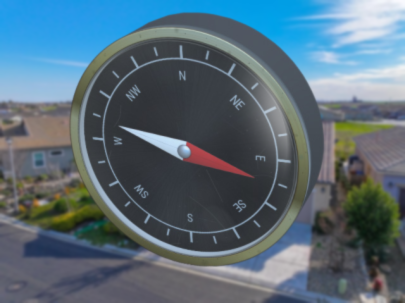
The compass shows 105 °
